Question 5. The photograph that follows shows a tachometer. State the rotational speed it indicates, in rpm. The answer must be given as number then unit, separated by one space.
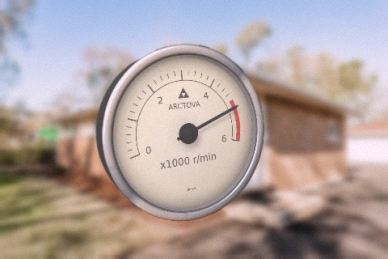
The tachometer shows 5000 rpm
